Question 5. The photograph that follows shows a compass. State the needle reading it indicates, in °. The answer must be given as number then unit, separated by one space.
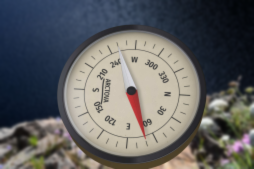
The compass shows 70 °
